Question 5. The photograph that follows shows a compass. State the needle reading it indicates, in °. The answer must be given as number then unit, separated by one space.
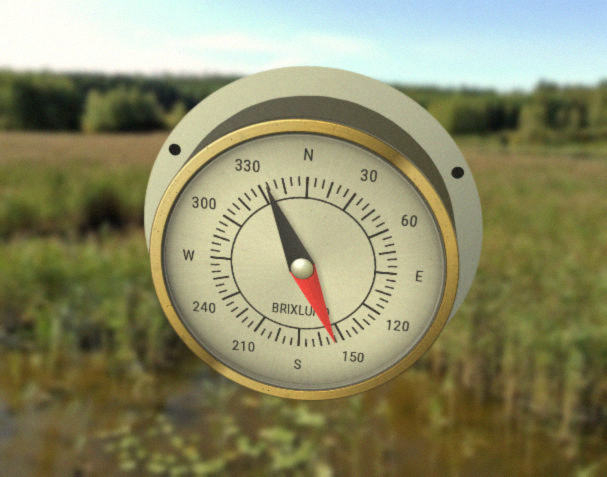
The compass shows 155 °
